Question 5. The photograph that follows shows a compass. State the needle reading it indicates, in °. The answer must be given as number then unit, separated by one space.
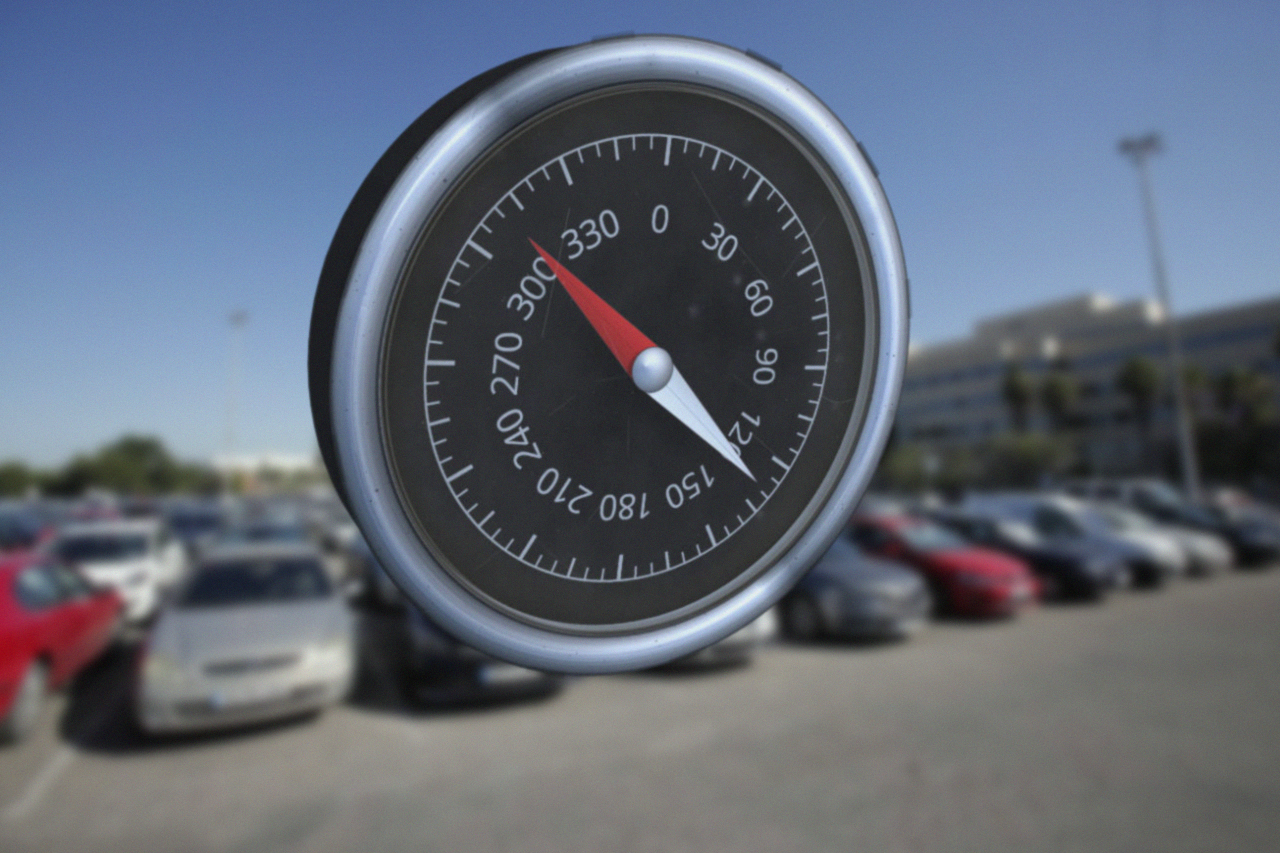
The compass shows 310 °
